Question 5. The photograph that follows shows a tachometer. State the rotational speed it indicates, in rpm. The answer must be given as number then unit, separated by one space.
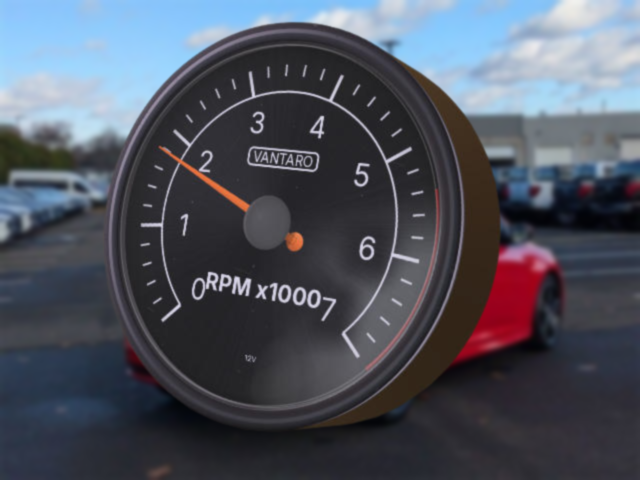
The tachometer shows 1800 rpm
